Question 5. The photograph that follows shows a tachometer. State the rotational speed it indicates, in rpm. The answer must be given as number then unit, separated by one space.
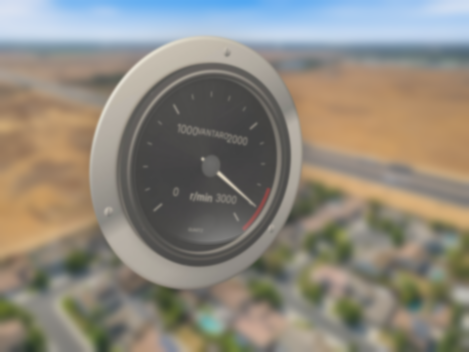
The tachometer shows 2800 rpm
